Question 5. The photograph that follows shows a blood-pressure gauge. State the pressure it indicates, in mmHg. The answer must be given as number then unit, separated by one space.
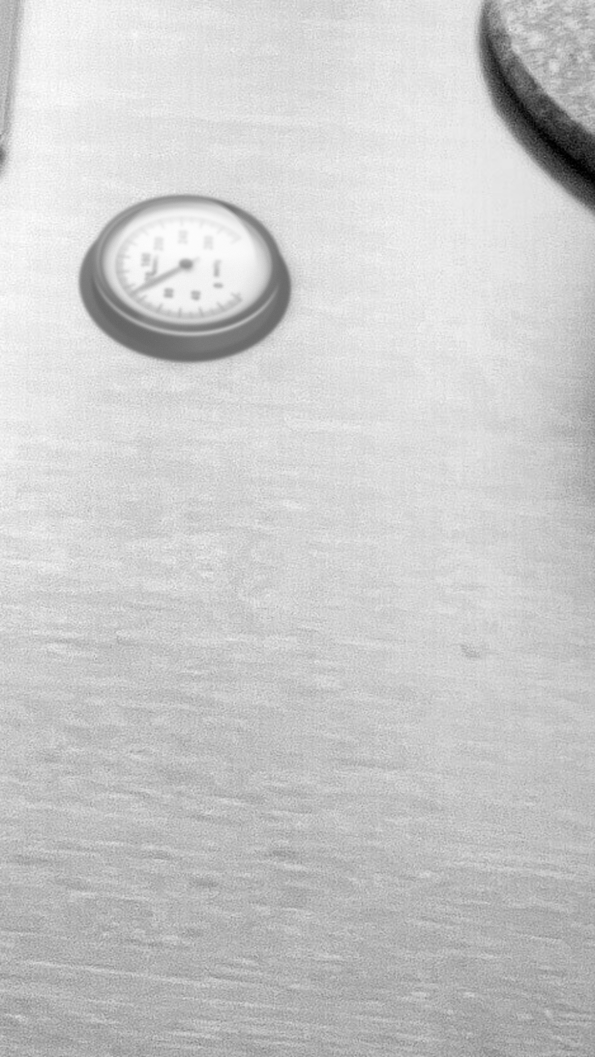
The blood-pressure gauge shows 110 mmHg
